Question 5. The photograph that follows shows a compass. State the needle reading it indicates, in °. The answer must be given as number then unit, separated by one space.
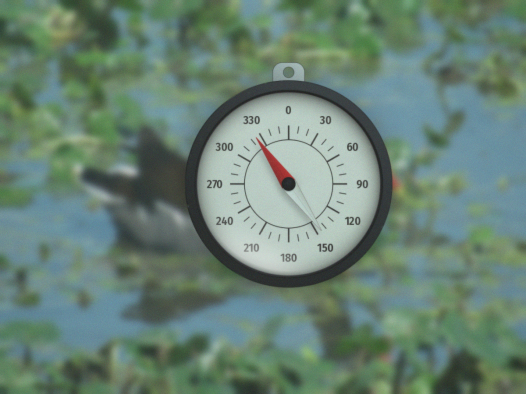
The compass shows 325 °
